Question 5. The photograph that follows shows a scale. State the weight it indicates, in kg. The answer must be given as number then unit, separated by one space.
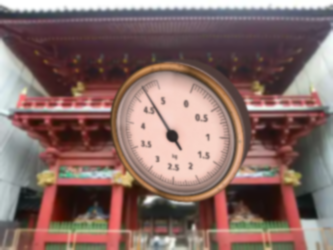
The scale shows 4.75 kg
